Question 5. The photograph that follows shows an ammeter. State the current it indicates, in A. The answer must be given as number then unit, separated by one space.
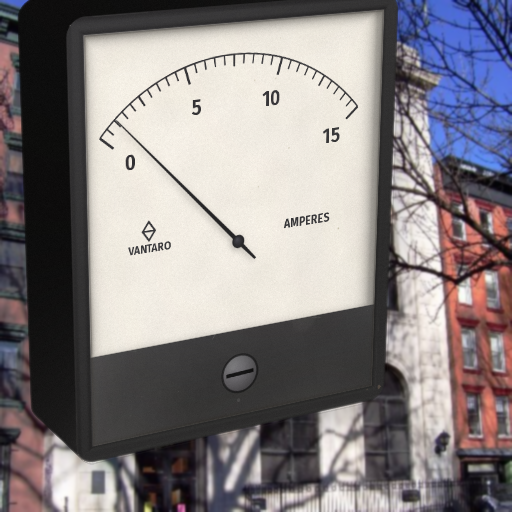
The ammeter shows 1 A
